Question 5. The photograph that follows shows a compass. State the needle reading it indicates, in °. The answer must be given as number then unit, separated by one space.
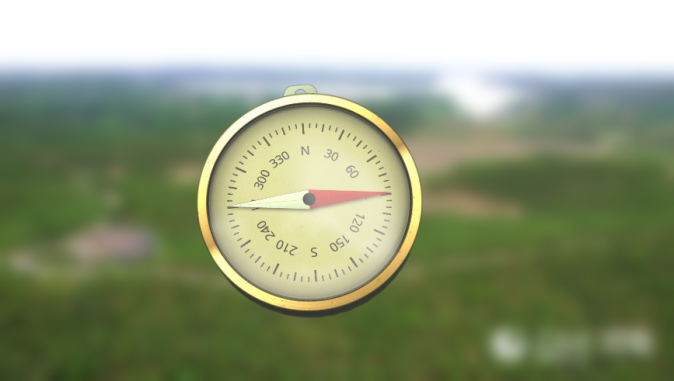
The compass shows 90 °
